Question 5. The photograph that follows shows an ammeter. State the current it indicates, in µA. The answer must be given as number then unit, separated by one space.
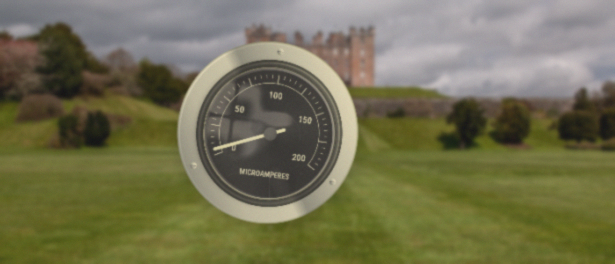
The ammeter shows 5 µA
